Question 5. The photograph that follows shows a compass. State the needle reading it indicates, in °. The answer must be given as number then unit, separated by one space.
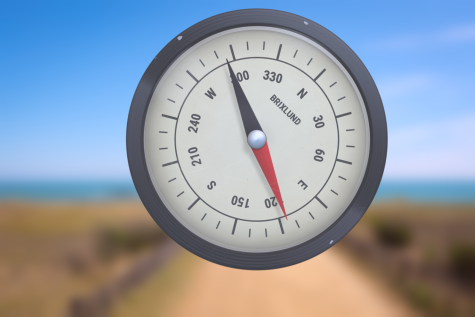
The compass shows 115 °
